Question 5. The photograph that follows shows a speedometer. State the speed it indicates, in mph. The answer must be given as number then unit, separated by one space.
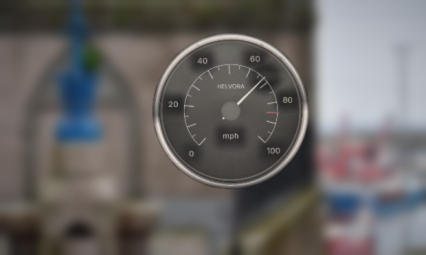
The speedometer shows 67.5 mph
